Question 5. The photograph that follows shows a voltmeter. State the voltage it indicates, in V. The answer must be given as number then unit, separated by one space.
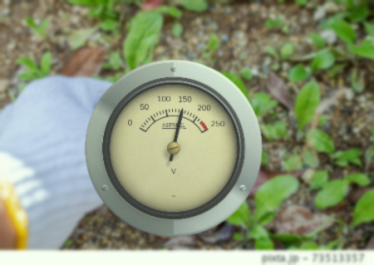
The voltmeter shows 150 V
